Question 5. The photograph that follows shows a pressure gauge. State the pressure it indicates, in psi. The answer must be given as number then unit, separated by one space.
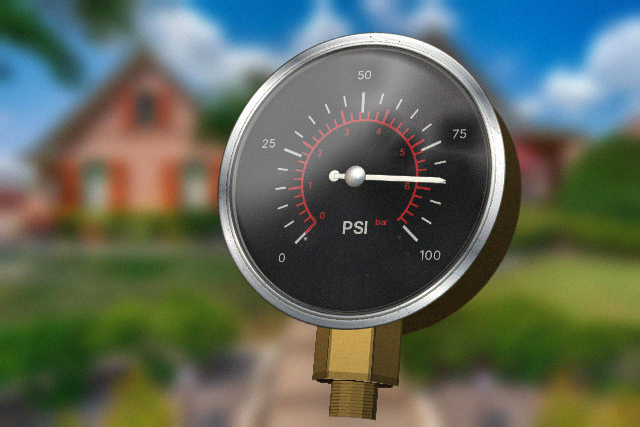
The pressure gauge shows 85 psi
